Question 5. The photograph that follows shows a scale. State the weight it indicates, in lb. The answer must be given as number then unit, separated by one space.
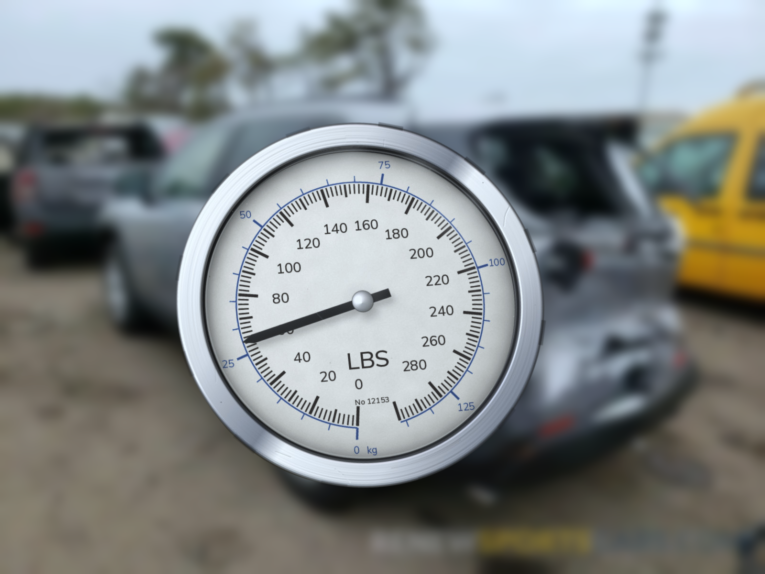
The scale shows 60 lb
